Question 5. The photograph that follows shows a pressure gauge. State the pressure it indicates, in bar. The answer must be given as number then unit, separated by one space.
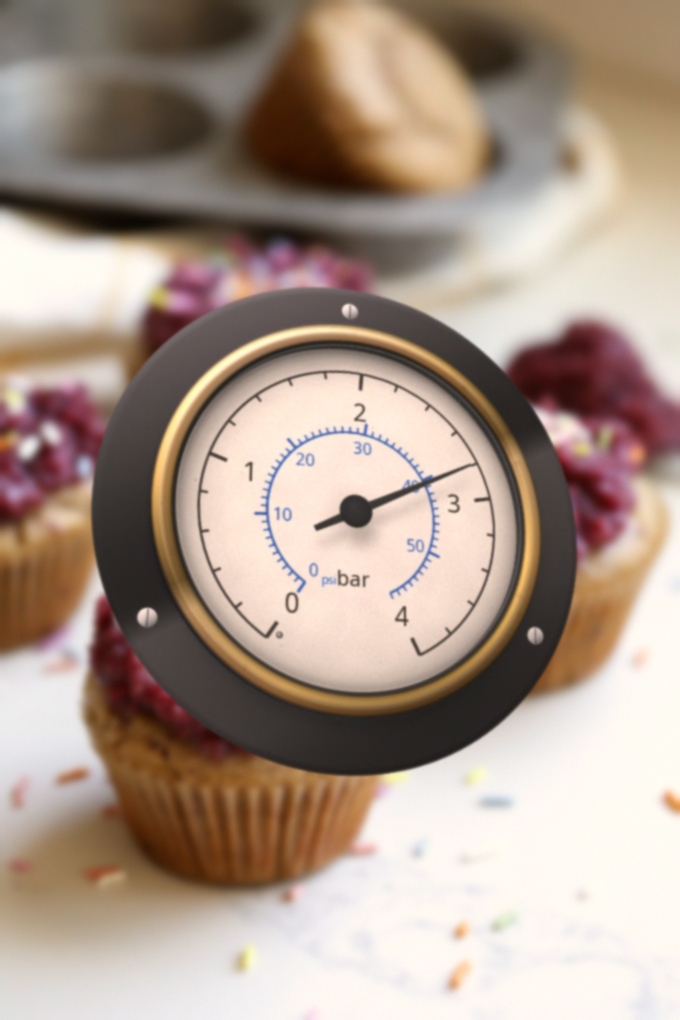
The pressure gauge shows 2.8 bar
